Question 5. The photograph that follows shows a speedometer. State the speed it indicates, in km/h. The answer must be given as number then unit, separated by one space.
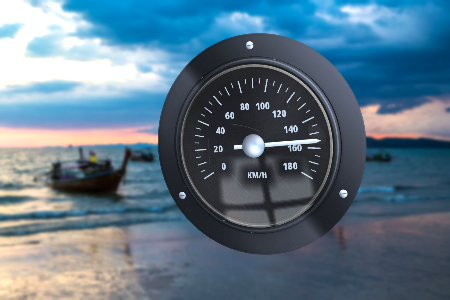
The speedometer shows 155 km/h
